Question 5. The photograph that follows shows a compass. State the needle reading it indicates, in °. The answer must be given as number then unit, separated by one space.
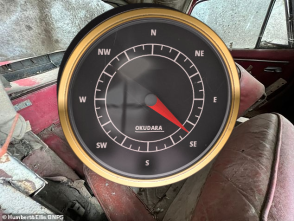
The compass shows 130 °
